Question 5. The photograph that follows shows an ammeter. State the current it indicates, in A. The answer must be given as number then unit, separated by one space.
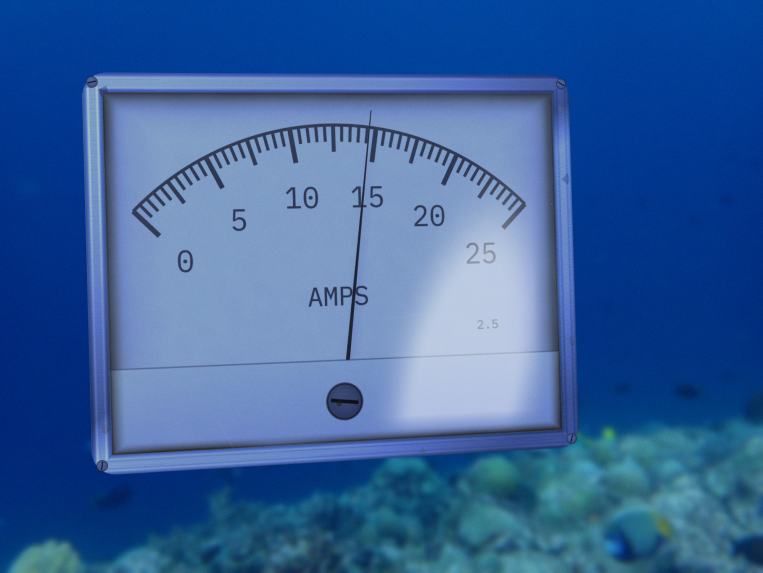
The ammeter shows 14.5 A
